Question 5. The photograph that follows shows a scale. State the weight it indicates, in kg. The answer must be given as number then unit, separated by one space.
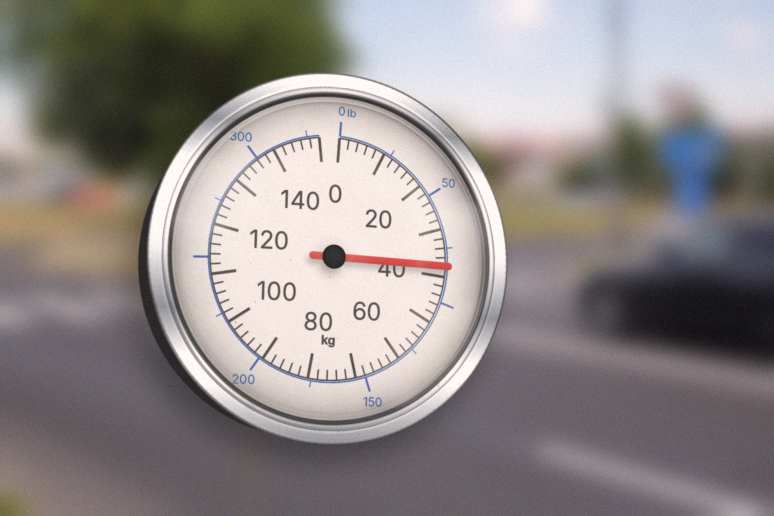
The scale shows 38 kg
